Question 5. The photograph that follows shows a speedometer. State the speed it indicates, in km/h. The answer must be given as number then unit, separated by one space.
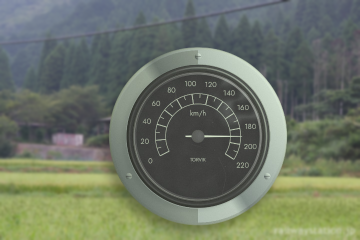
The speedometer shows 190 km/h
